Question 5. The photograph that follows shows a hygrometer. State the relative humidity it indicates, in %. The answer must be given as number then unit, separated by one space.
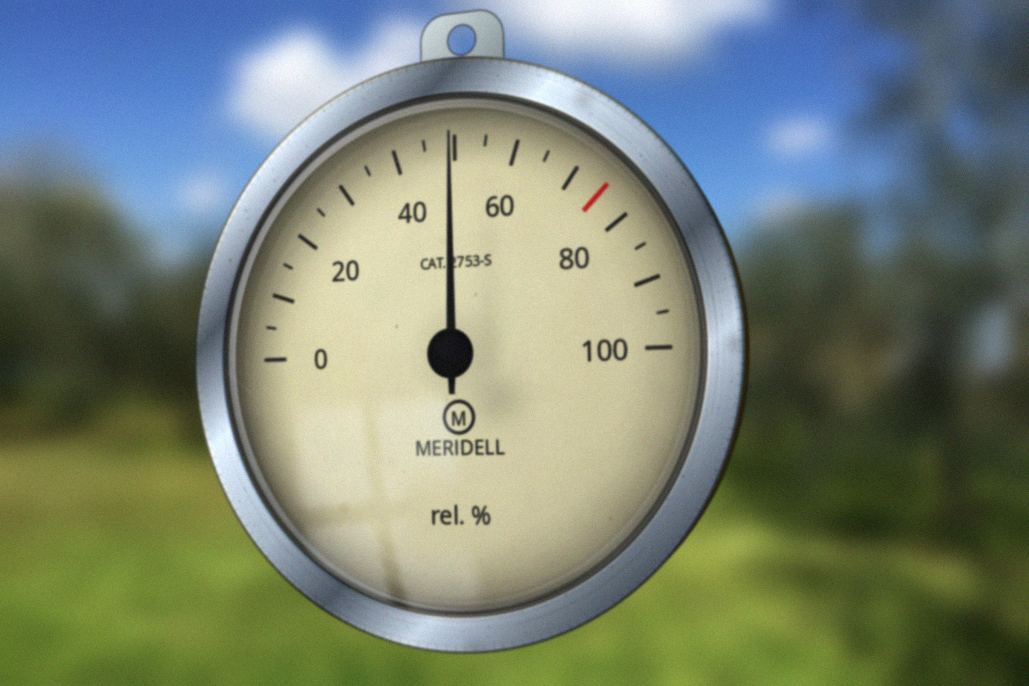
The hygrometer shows 50 %
